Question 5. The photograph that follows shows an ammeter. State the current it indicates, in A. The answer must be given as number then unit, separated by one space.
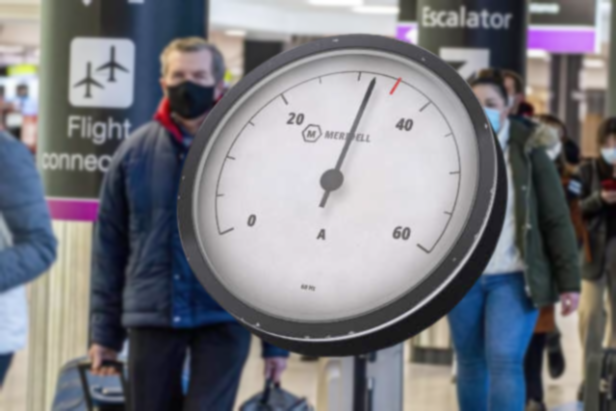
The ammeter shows 32.5 A
